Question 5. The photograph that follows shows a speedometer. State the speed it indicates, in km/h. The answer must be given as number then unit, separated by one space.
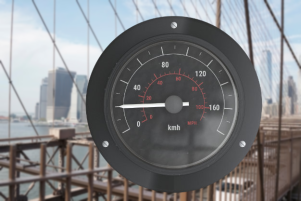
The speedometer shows 20 km/h
